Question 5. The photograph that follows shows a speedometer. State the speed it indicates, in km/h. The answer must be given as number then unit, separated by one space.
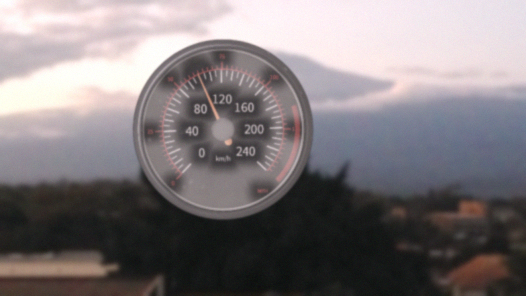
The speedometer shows 100 km/h
